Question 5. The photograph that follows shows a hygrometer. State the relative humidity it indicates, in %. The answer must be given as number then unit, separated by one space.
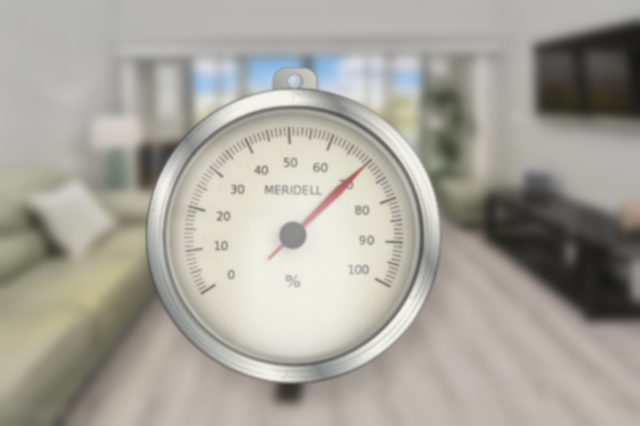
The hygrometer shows 70 %
